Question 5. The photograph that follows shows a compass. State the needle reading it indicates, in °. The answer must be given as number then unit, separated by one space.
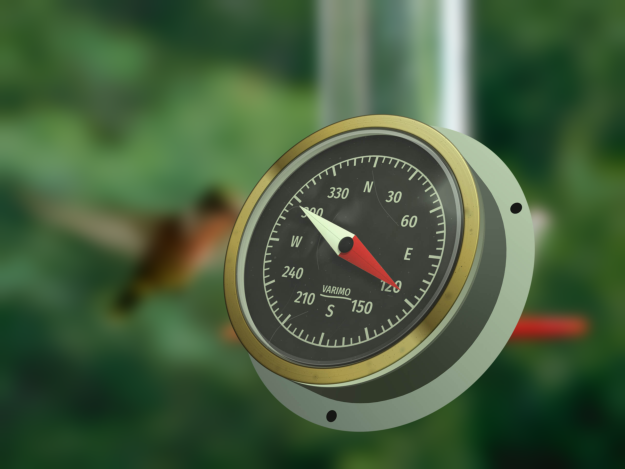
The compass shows 117.5 °
